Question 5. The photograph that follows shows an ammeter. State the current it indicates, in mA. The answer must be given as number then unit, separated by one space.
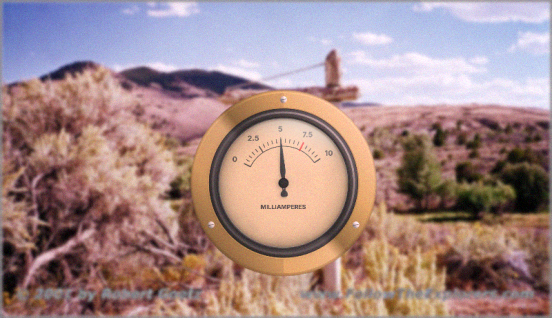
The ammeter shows 5 mA
